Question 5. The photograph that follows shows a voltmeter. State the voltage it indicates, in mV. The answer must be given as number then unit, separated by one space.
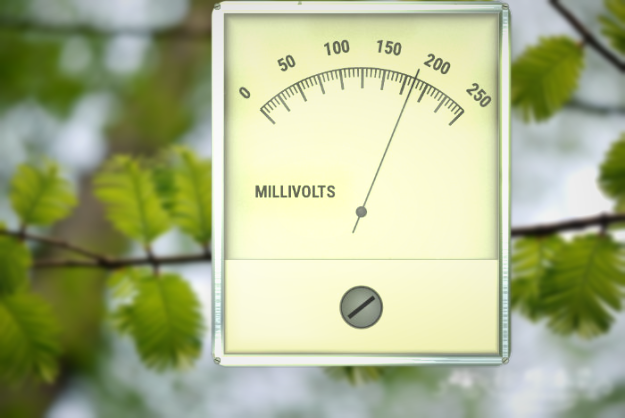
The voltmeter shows 185 mV
